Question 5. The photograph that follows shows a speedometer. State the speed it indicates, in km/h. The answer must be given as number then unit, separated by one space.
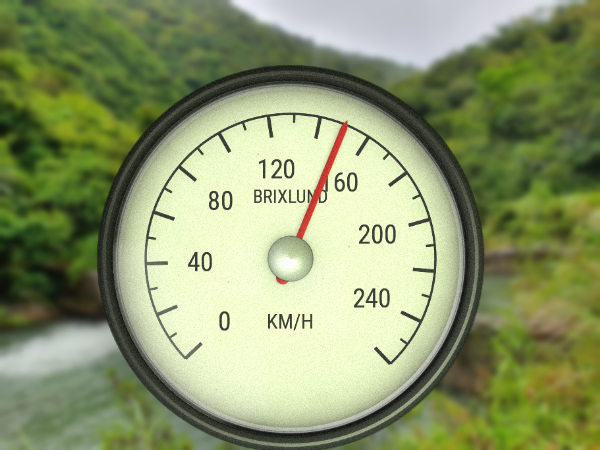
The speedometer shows 150 km/h
